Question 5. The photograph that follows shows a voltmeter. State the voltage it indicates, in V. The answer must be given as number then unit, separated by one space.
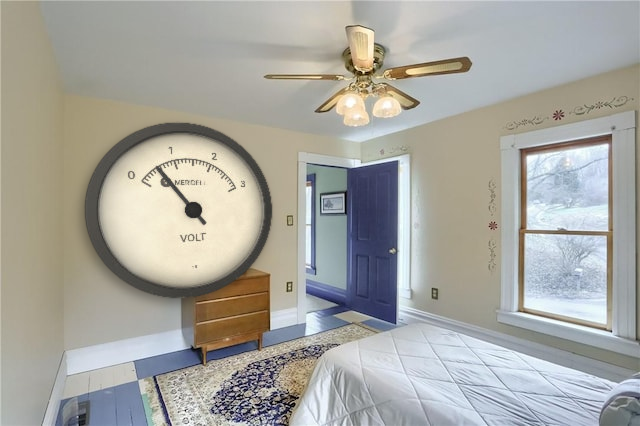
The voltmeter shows 0.5 V
